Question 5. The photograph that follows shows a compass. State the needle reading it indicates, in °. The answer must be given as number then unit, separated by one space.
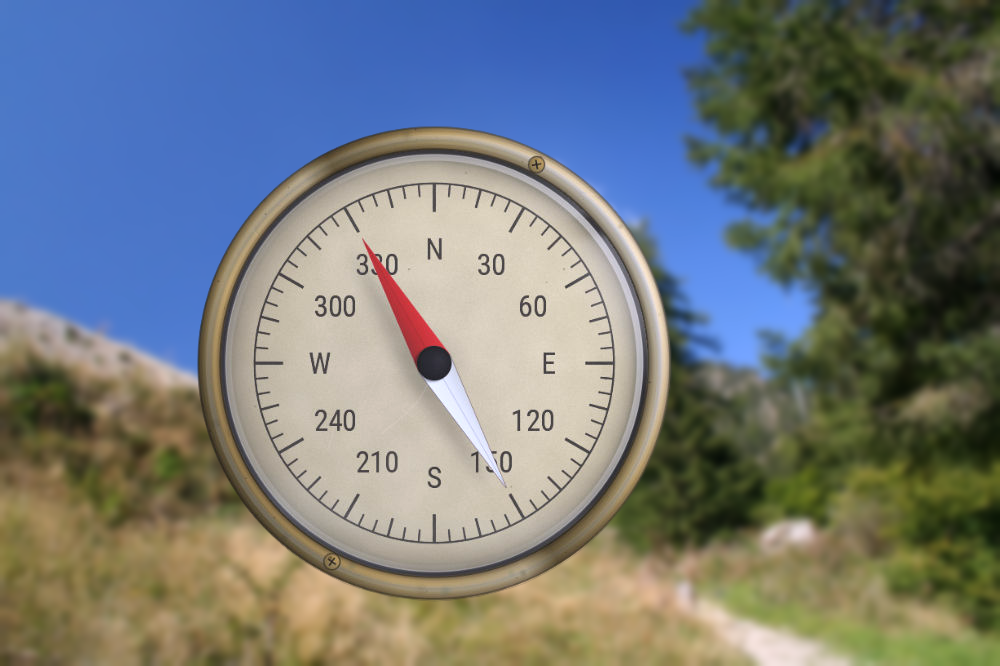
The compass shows 330 °
